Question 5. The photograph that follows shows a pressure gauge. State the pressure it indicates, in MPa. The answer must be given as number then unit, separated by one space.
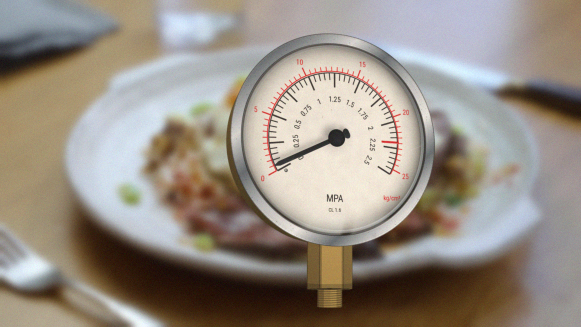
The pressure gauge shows 0.05 MPa
